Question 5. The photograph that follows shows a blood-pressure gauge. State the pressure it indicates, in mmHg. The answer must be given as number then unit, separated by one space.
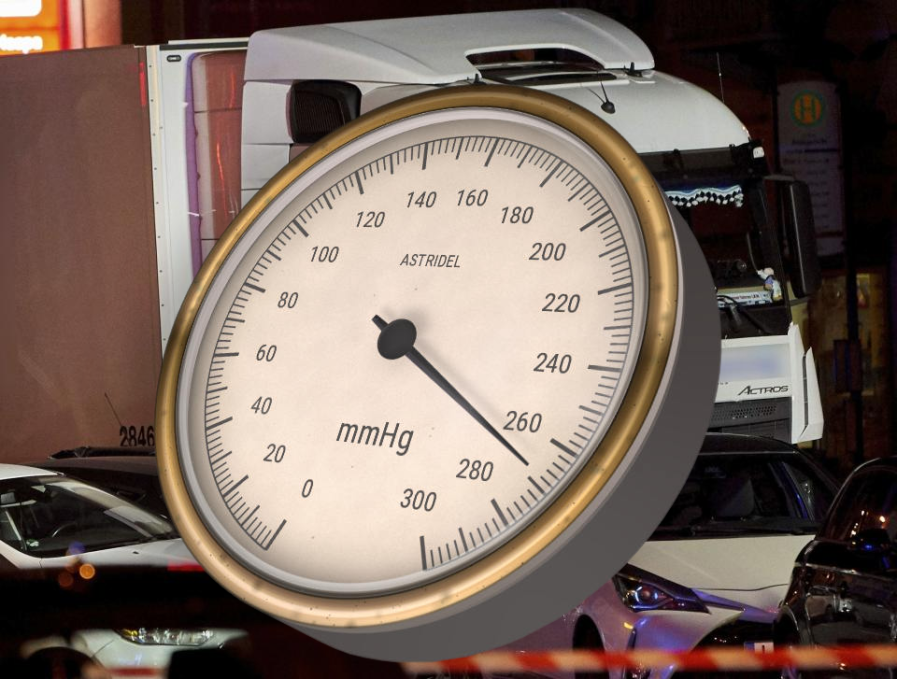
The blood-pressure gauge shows 268 mmHg
